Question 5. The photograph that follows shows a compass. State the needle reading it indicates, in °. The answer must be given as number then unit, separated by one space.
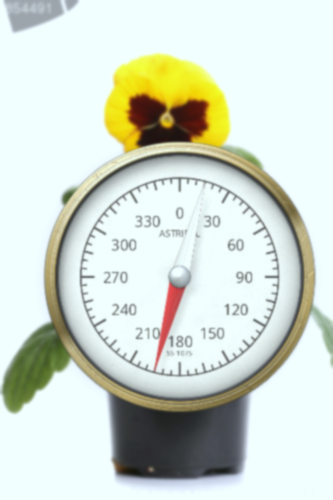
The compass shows 195 °
